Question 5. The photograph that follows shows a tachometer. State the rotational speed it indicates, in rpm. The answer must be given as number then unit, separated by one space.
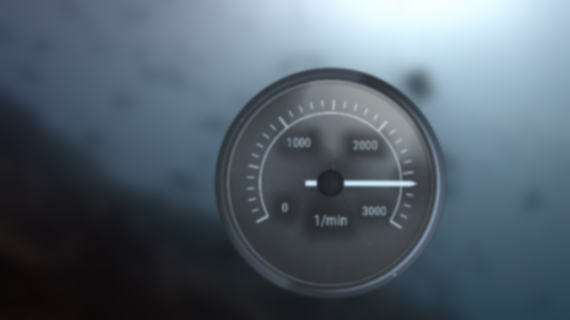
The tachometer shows 2600 rpm
